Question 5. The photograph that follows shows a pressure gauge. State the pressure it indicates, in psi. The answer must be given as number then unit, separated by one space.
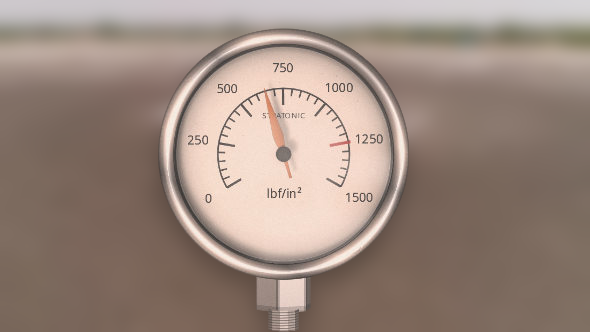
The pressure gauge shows 650 psi
